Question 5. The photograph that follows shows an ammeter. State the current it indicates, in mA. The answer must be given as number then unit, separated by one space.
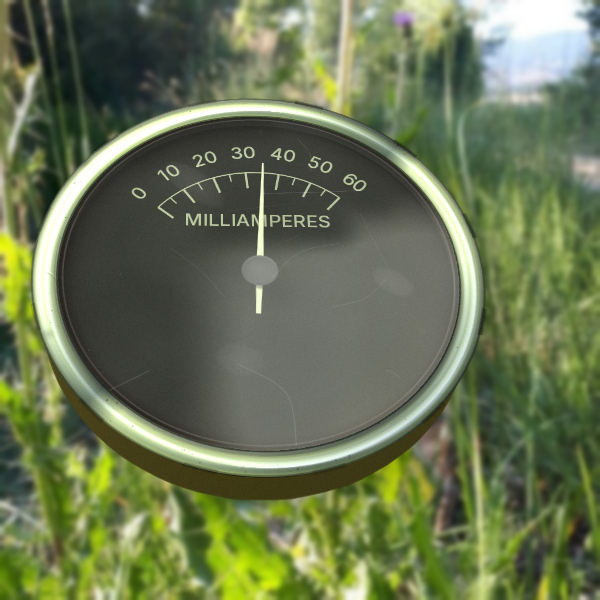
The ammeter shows 35 mA
